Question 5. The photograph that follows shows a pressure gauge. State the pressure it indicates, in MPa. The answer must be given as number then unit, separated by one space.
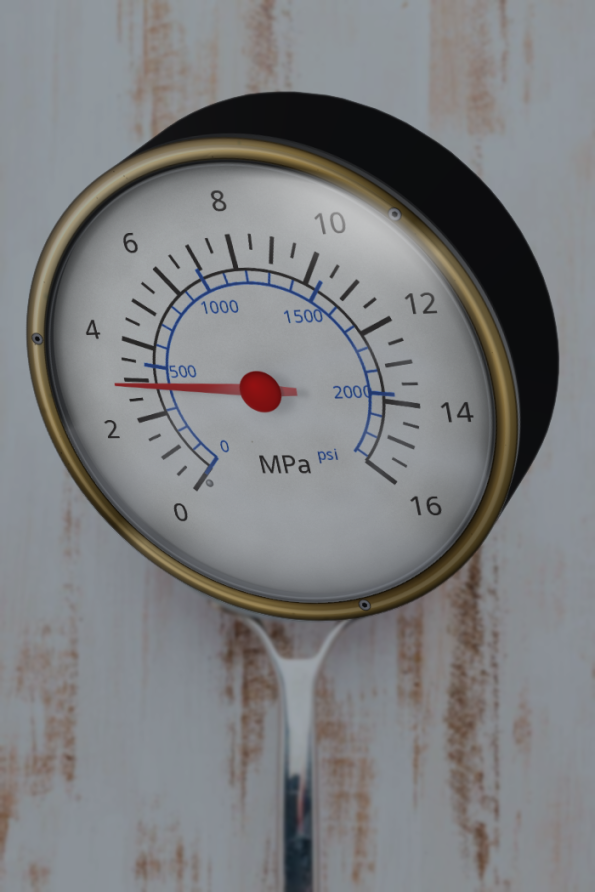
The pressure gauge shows 3 MPa
